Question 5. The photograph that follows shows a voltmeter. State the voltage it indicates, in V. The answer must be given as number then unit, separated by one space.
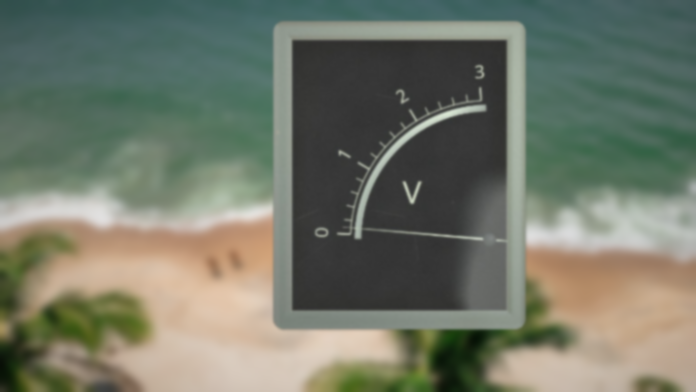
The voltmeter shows 0.1 V
